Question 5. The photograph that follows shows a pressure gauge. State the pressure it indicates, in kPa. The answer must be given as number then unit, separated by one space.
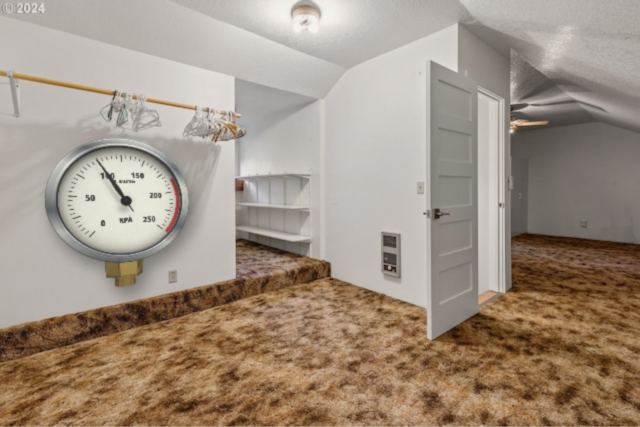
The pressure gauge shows 100 kPa
